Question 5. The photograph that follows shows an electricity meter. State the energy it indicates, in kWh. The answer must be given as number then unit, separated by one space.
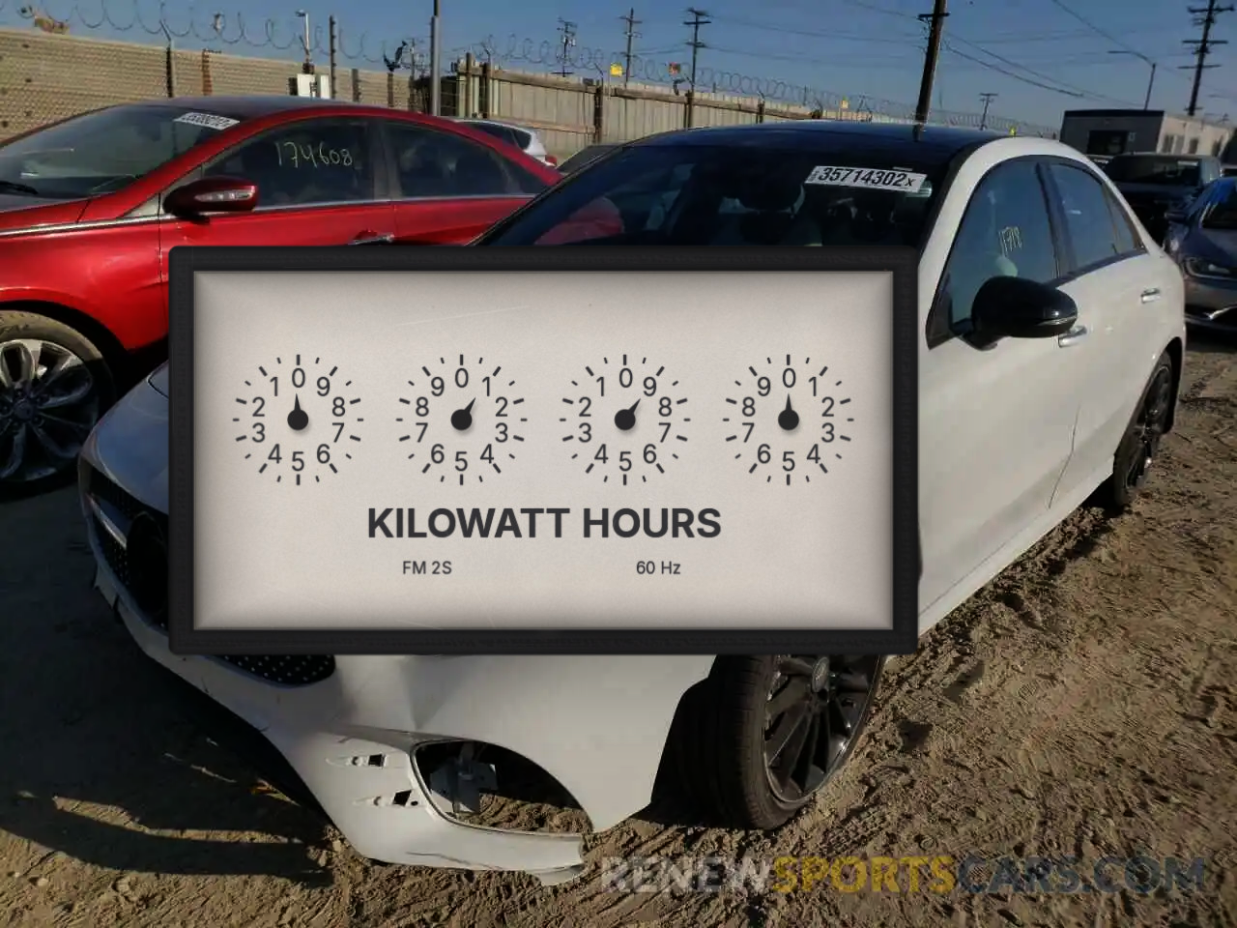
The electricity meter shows 90 kWh
